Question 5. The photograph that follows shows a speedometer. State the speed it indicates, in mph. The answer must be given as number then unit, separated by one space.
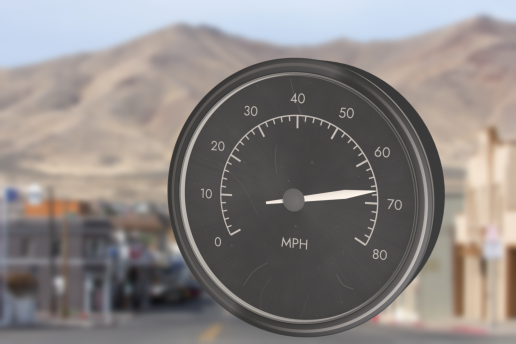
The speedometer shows 67 mph
